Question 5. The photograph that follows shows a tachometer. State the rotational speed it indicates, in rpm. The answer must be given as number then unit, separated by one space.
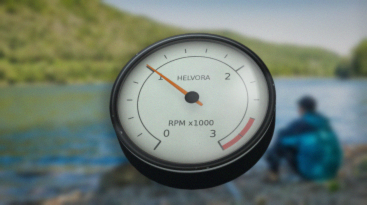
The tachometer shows 1000 rpm
